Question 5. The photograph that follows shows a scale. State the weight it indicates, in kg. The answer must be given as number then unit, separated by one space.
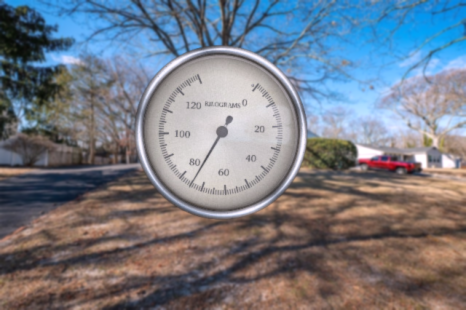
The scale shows 75 kg
